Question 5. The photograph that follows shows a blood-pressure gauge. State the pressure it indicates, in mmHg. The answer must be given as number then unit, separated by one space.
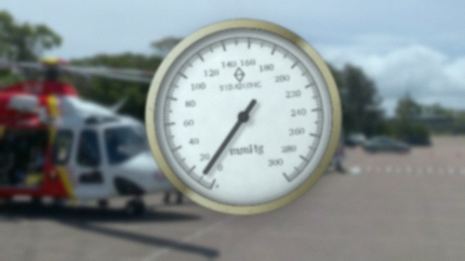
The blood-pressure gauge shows 10 mmHg
